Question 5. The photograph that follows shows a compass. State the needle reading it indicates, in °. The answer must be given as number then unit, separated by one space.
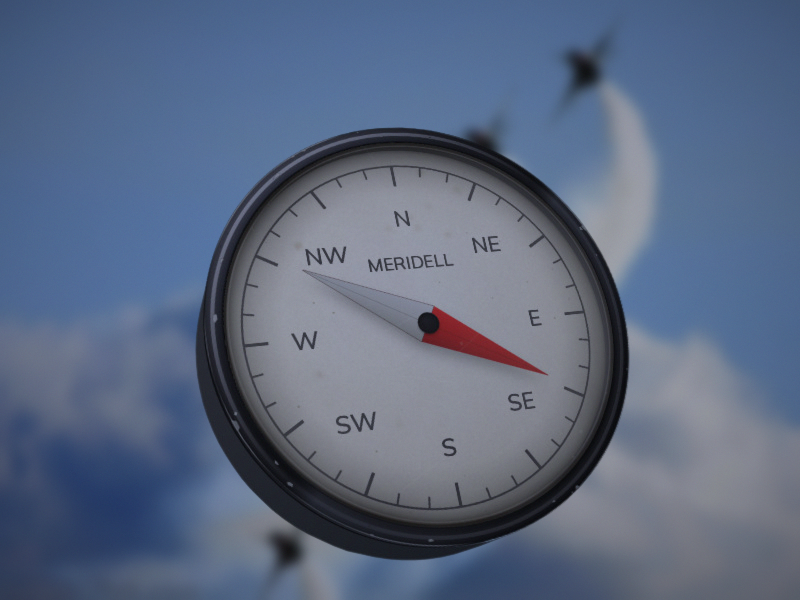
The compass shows 120 °
